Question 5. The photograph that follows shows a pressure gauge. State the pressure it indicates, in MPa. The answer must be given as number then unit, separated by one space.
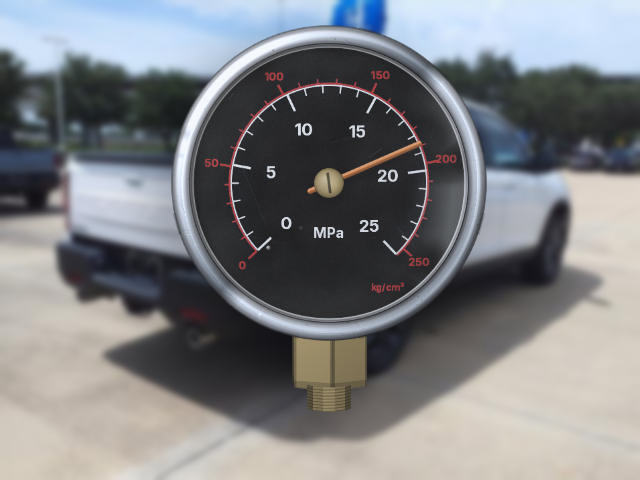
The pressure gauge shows 18.5 MPa
